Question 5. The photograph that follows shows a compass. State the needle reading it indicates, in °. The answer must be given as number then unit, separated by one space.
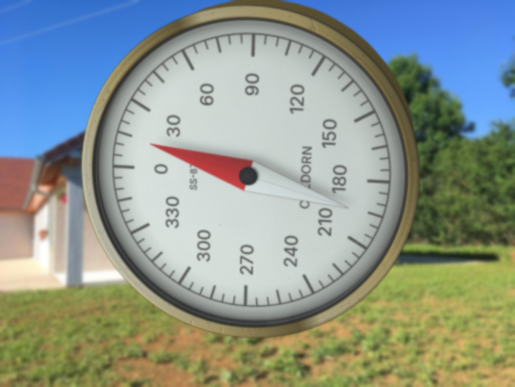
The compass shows 15 °
